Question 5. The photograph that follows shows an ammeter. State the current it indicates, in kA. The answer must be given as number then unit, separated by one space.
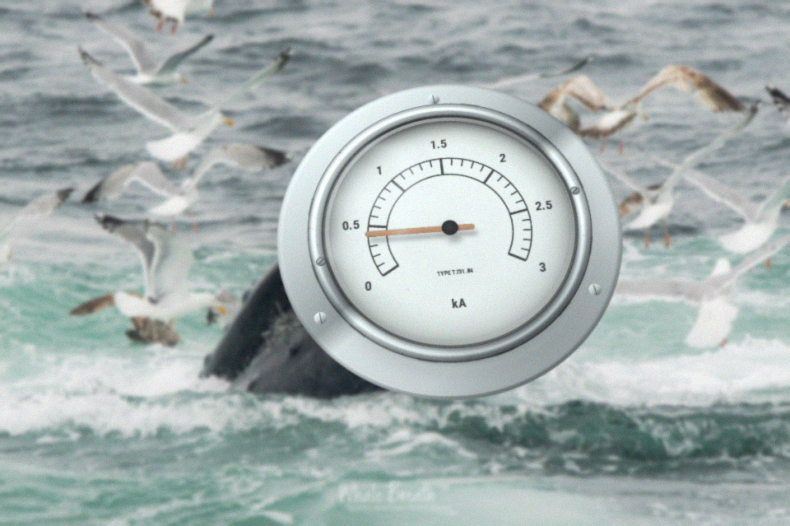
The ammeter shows 0.4 kA
